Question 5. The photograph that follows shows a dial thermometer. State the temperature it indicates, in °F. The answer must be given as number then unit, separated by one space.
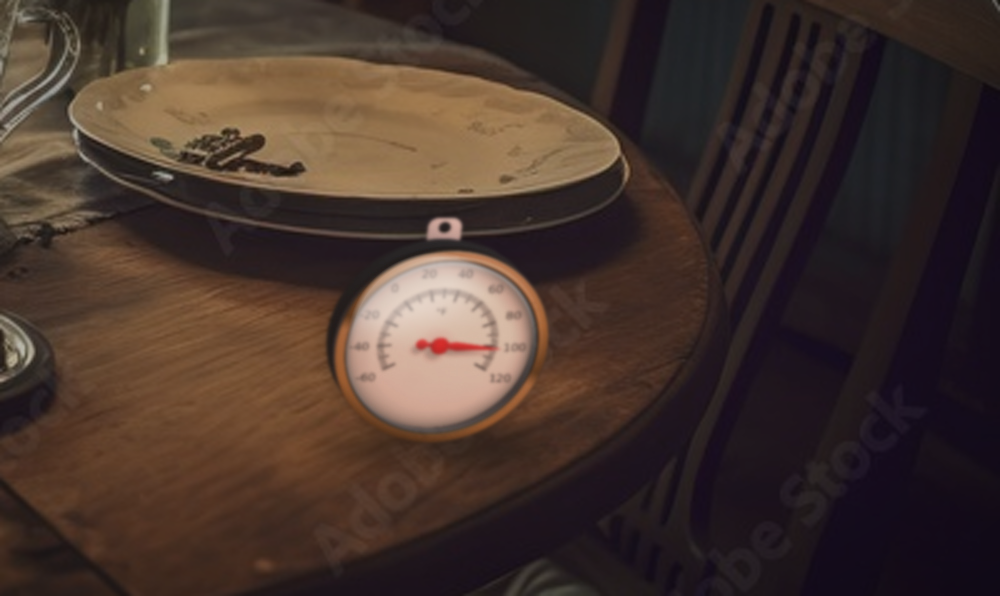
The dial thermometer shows 100 °F
